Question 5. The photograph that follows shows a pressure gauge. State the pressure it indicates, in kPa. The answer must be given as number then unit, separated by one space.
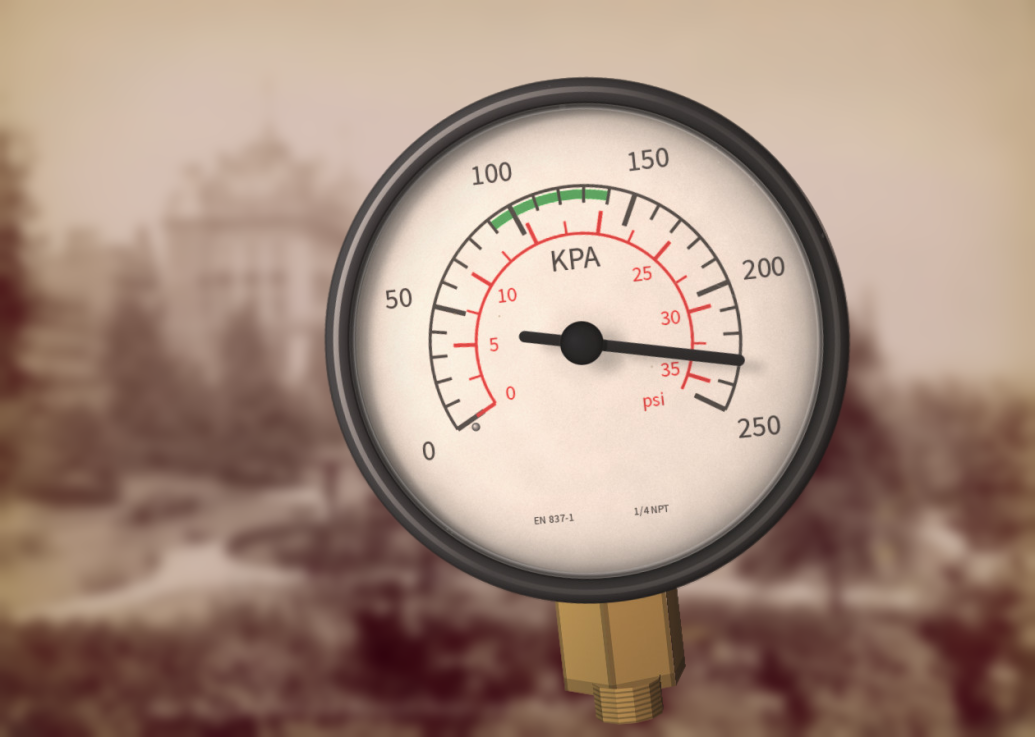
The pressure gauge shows 230 kPa
